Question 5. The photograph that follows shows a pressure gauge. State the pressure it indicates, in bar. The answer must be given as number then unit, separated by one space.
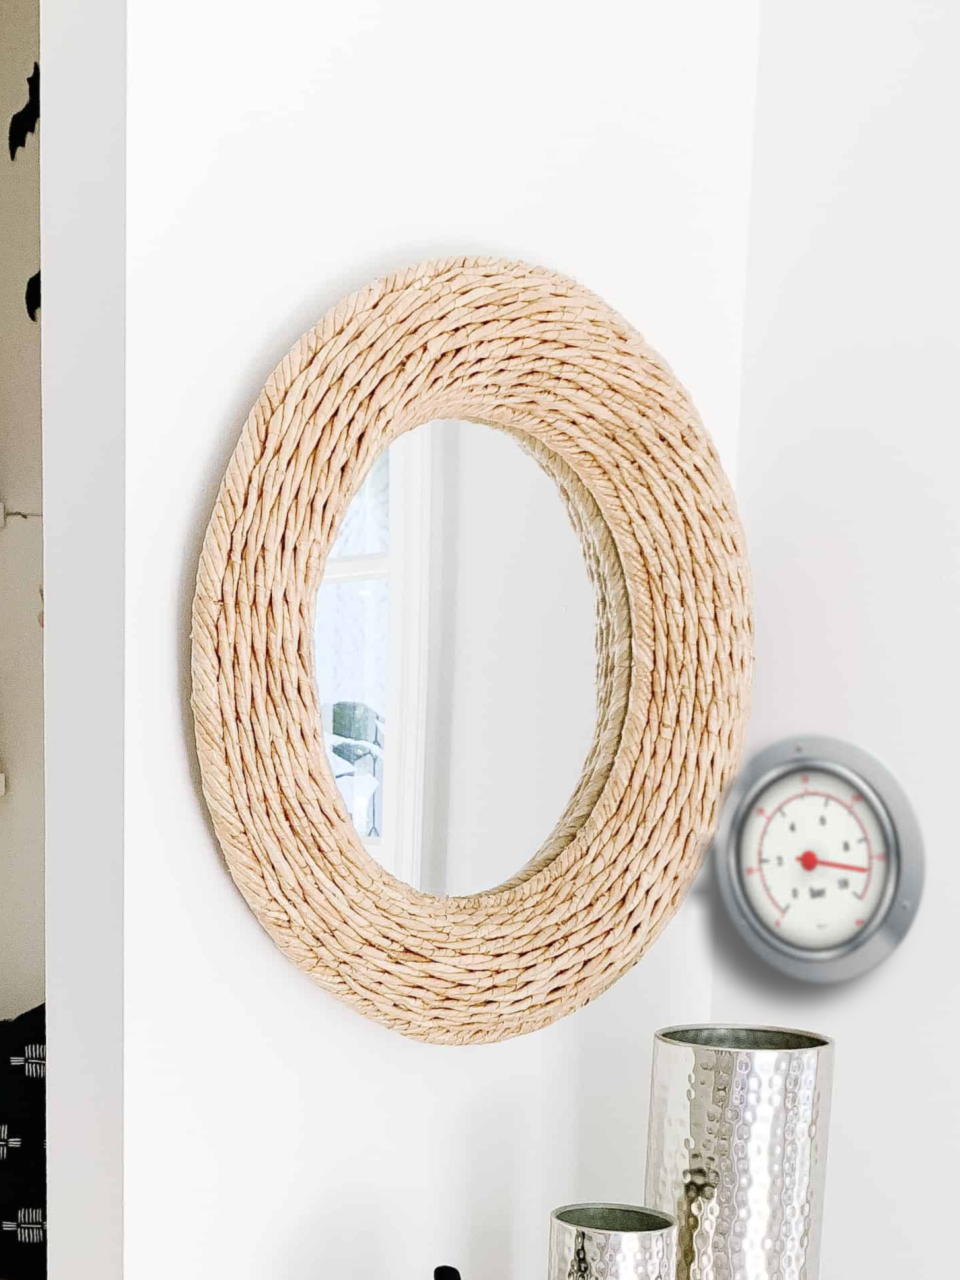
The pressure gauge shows 9 bar
